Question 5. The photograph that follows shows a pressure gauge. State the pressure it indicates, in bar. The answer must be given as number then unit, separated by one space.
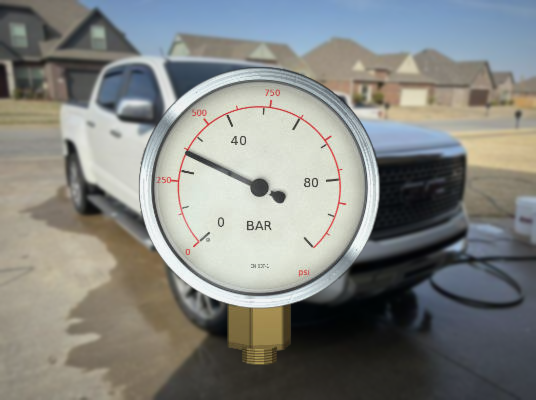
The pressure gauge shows 25 bar
